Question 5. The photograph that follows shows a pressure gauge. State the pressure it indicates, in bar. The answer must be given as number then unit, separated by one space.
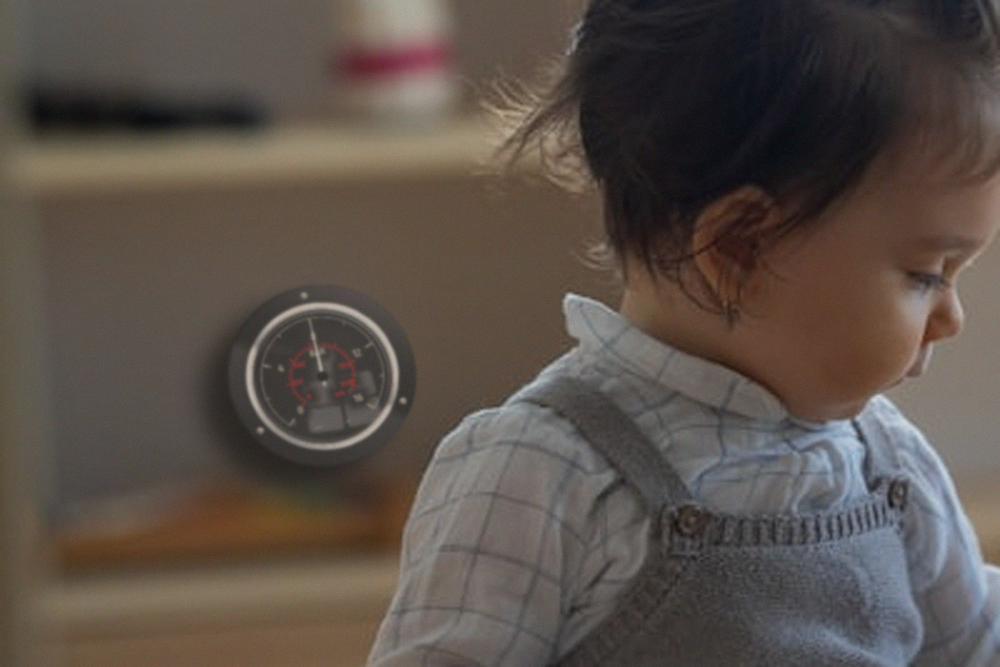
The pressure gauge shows 8 bar
